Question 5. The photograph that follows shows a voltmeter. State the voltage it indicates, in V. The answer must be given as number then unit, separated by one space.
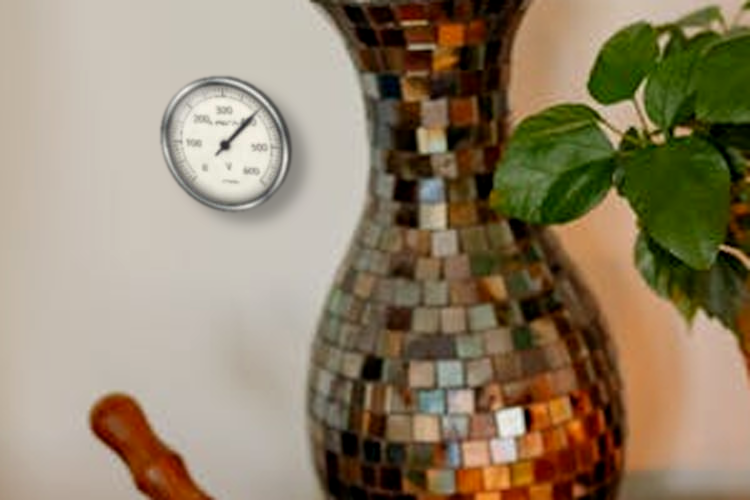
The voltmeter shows 400 V
